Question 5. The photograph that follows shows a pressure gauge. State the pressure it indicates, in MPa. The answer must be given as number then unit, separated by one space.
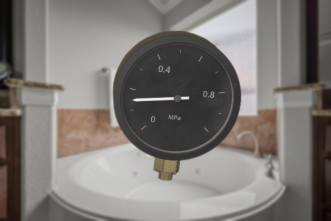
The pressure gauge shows 0.15 MPa
